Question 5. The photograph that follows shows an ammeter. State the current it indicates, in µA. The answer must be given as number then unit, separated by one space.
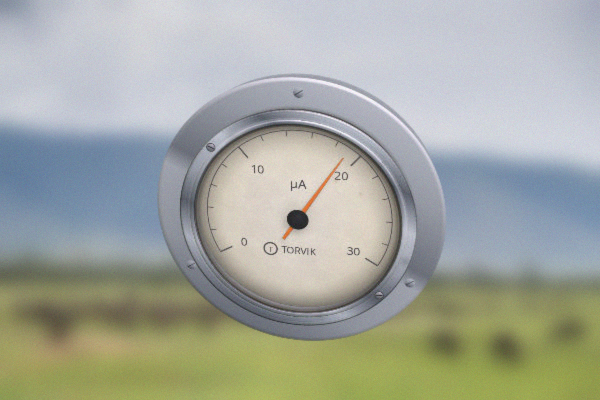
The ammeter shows 19 µA
